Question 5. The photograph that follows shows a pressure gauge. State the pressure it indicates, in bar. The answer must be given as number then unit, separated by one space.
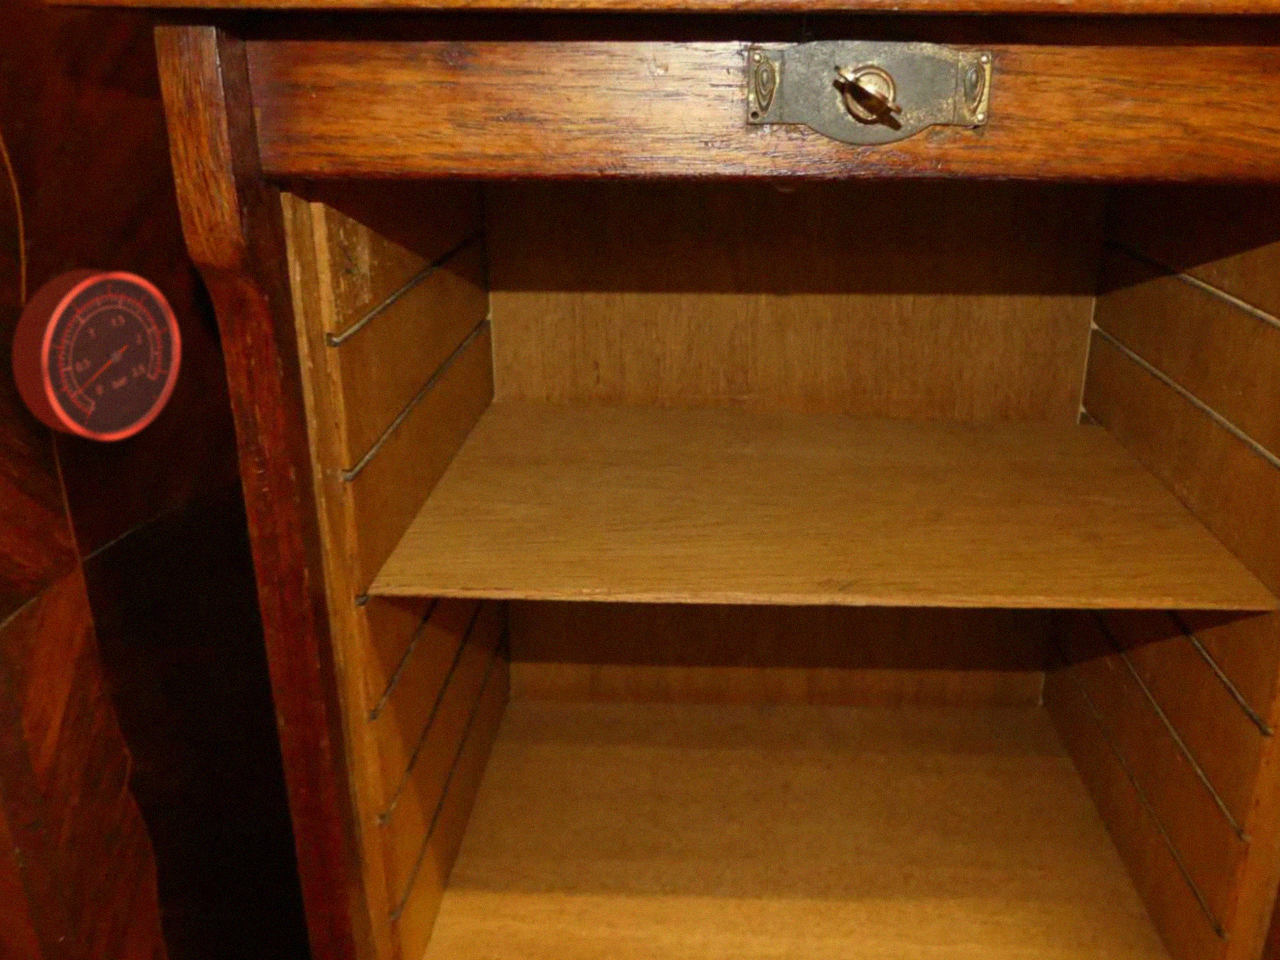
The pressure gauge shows 0.25 bar
